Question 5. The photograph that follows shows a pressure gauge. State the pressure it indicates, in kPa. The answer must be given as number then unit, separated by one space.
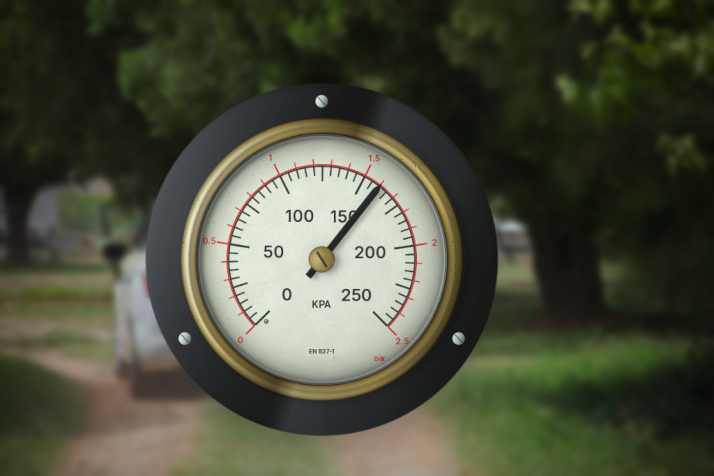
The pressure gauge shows 160 kPa
